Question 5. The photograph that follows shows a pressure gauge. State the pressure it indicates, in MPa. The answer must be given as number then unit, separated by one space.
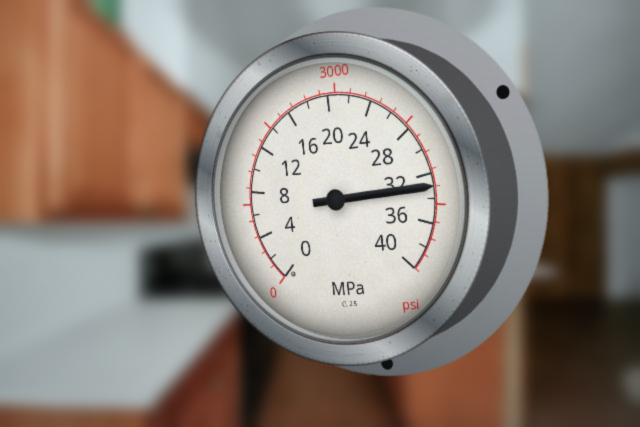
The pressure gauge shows 33 MPa
